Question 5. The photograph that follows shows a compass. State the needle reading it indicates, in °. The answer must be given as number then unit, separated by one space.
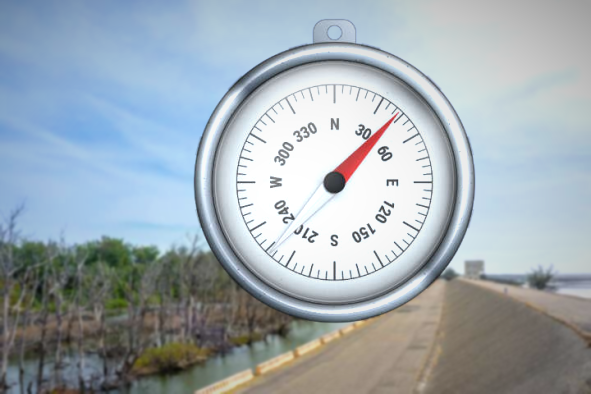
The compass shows 42.5 °
